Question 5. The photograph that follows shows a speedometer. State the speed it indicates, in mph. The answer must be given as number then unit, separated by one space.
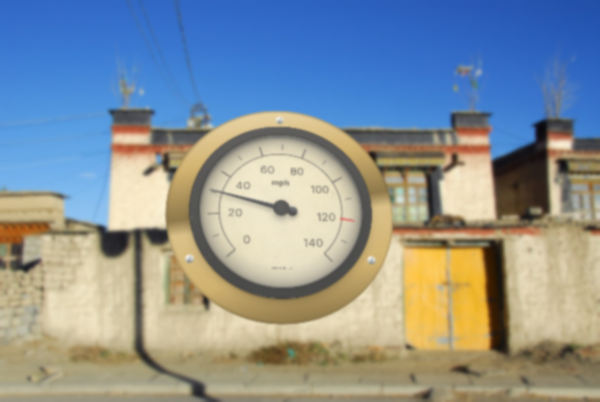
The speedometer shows 30 mph
